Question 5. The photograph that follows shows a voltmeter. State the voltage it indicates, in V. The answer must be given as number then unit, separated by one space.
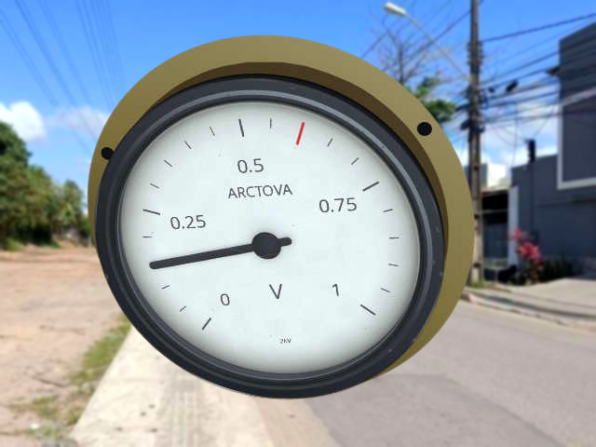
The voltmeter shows 0.15 V
